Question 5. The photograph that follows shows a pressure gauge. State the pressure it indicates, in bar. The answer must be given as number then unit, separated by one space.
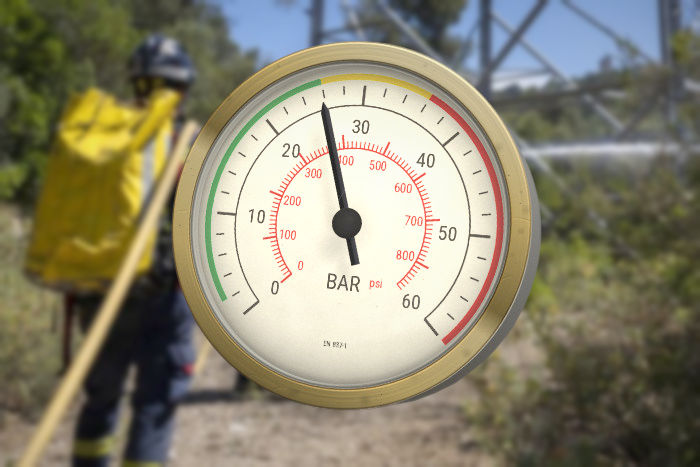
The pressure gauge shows 26 bar
